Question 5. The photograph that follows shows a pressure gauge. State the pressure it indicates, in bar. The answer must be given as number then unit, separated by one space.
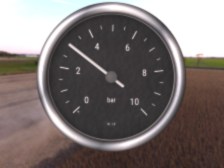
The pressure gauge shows 3 bar
